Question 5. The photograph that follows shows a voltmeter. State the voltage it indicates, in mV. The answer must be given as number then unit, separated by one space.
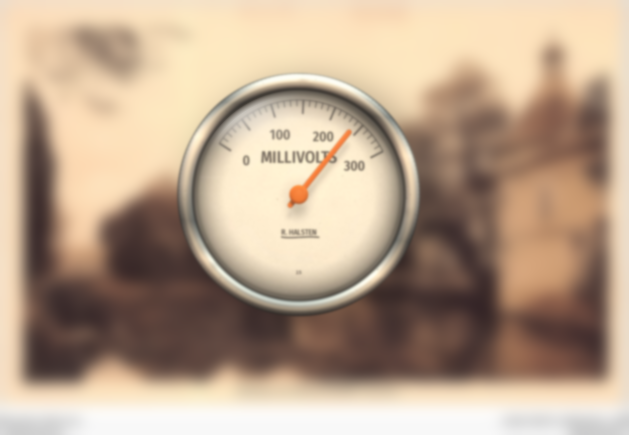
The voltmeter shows 240 mV
